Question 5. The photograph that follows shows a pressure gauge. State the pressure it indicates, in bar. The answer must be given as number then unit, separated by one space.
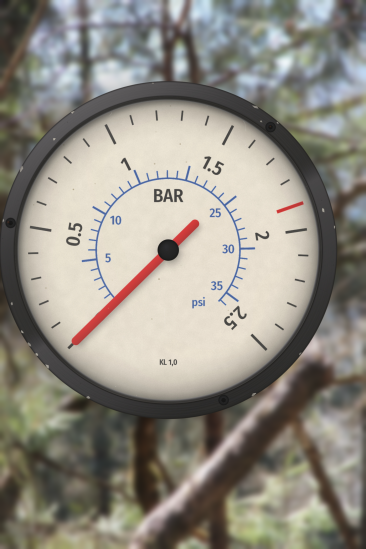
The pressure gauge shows 0 bar
